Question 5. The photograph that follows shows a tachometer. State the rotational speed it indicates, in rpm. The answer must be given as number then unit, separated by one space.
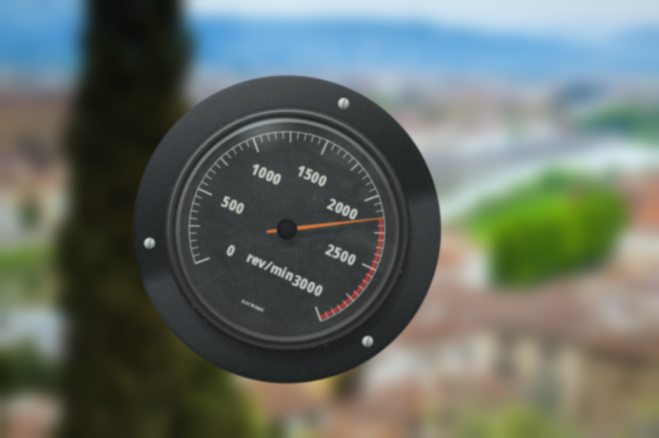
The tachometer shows 2150 rpm
